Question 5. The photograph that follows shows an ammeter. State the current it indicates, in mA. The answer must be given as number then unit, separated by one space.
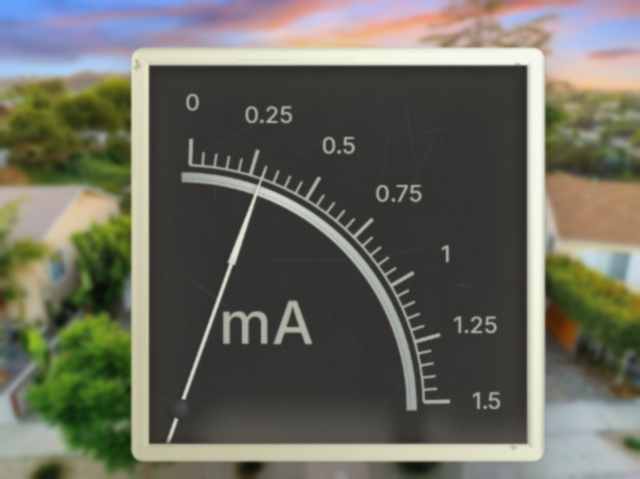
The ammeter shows 0.3 mA
